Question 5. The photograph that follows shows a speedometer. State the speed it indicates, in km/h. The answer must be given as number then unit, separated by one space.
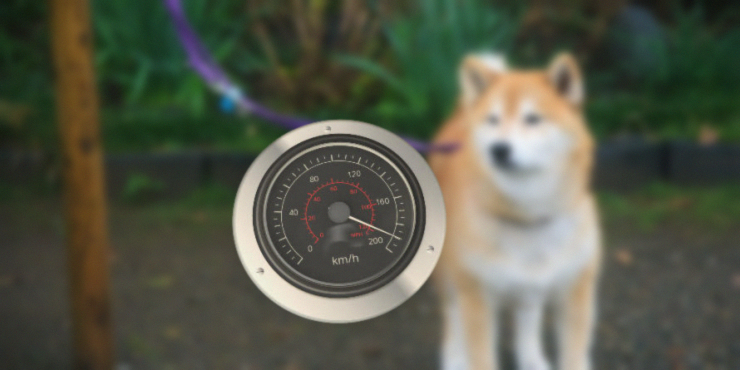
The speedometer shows 190 km/h
